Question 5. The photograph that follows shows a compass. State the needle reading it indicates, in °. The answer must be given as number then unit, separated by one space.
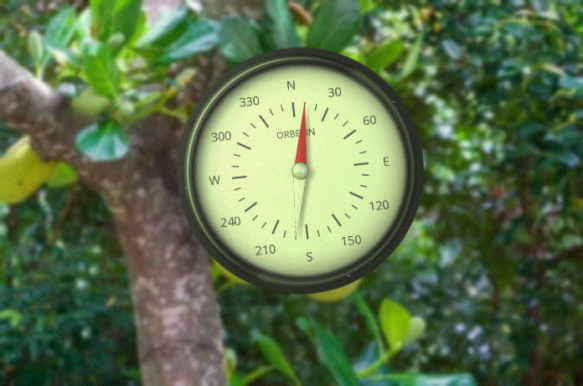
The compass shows 10 °
